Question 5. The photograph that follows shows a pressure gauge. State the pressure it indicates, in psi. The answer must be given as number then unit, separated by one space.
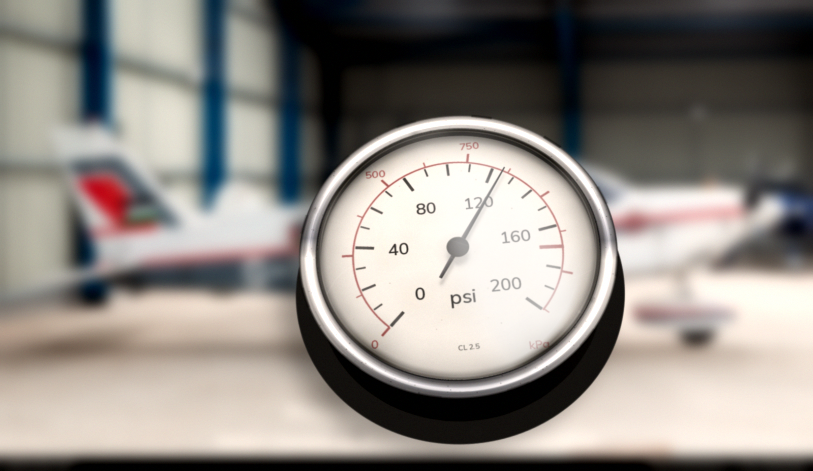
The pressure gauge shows 125 psi
